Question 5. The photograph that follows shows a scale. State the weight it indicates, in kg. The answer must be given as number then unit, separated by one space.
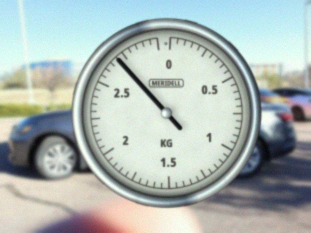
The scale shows 2.7 kg
